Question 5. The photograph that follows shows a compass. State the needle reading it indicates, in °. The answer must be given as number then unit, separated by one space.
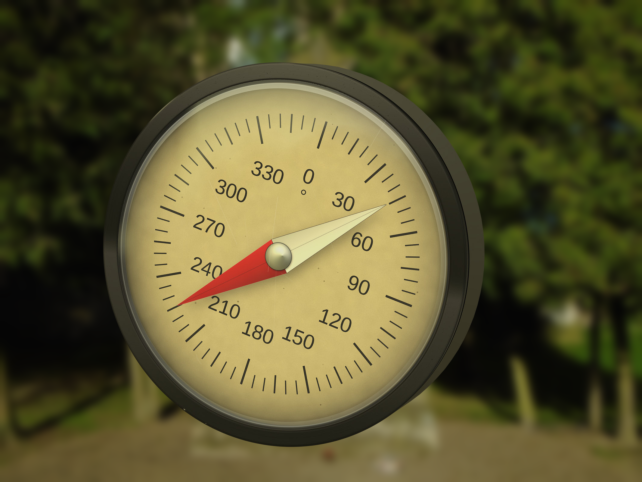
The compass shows 225 °
